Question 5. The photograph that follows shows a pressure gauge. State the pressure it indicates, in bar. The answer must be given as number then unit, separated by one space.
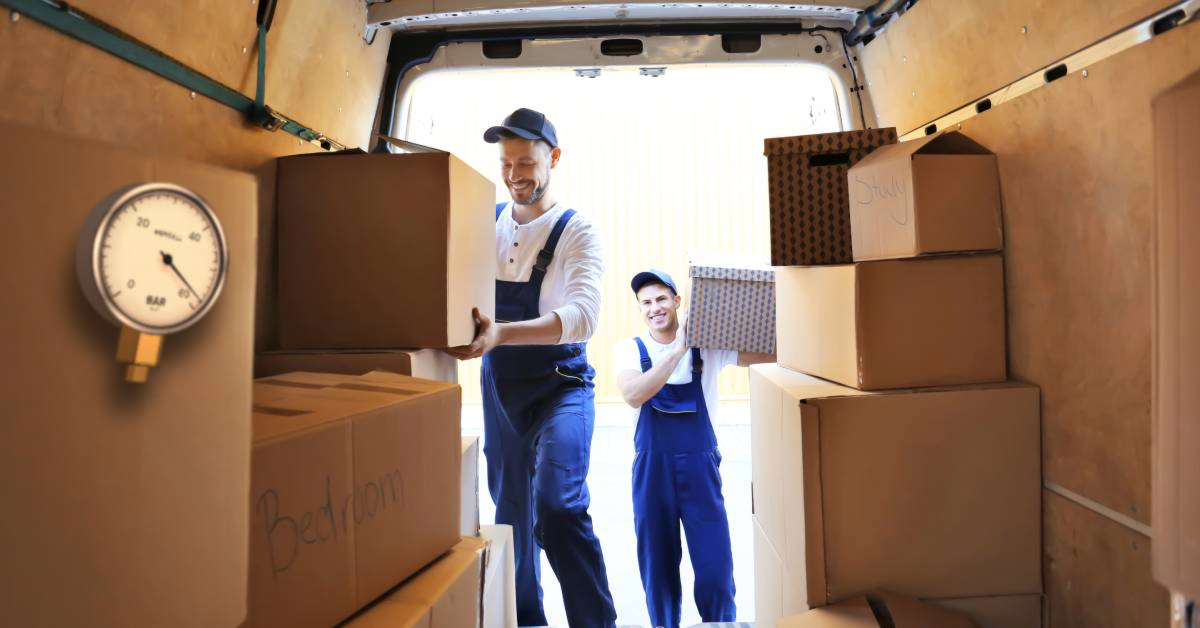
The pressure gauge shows 58 bar
